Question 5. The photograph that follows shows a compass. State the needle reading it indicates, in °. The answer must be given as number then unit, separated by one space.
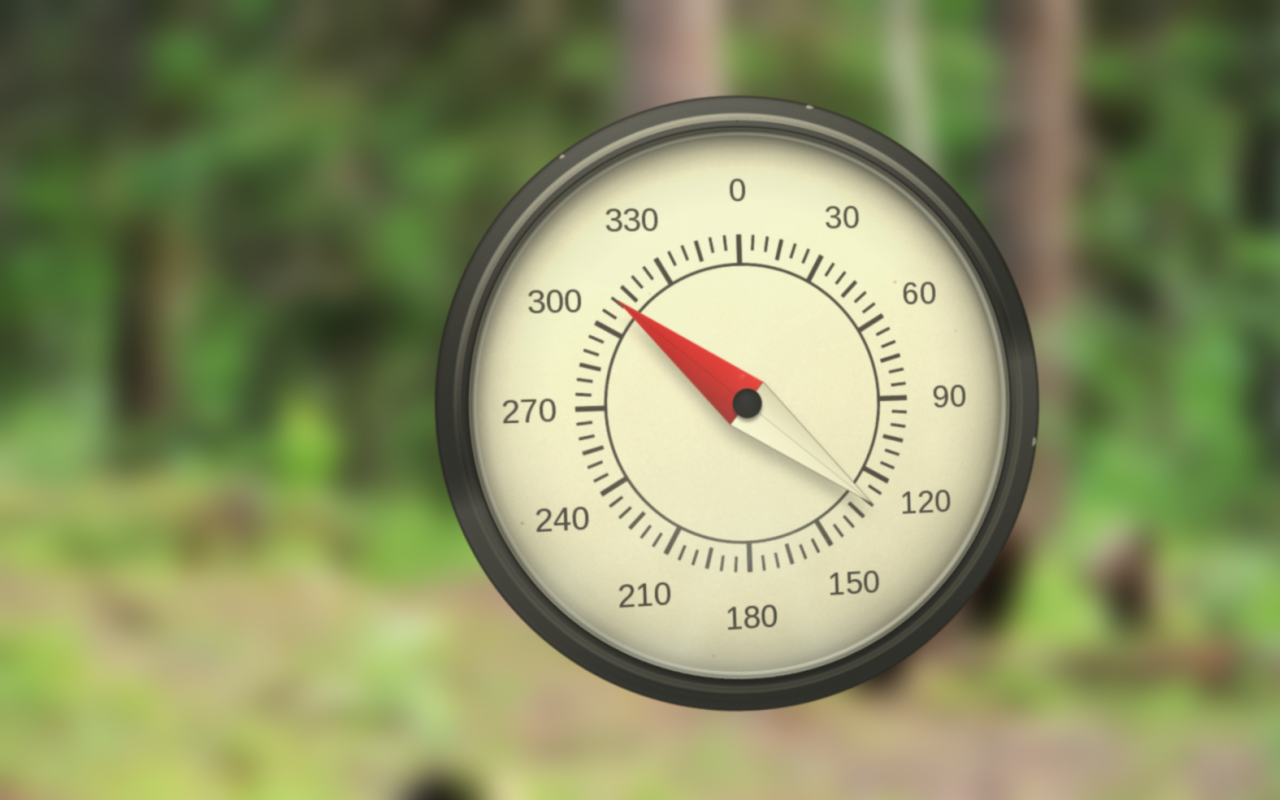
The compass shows 310 °
